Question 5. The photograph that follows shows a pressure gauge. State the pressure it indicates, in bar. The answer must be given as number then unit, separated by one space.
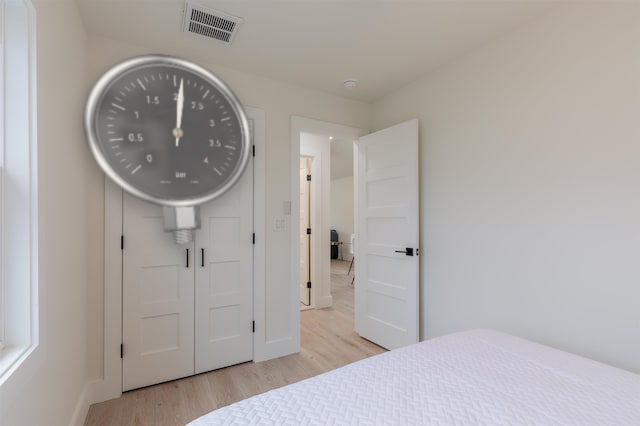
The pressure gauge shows 2.1 bar
